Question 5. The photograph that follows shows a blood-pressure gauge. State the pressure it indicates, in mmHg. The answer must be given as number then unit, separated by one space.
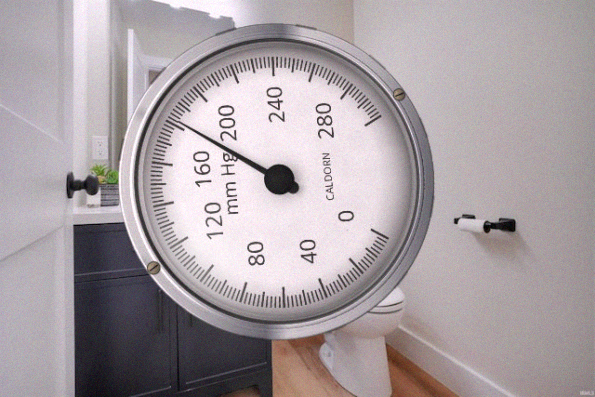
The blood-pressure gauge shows 182 mmHg
